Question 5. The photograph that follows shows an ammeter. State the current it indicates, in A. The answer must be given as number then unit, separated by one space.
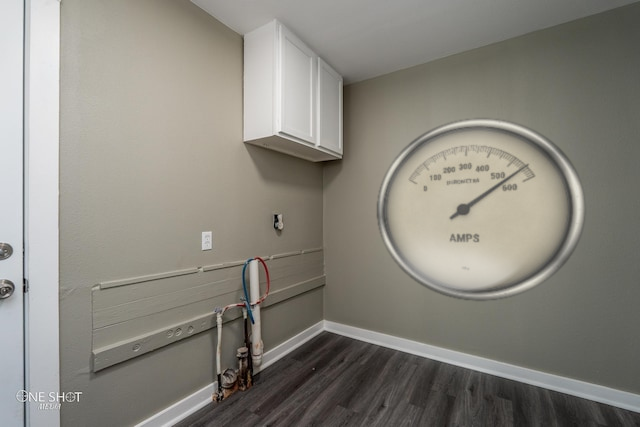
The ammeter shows 550 A
